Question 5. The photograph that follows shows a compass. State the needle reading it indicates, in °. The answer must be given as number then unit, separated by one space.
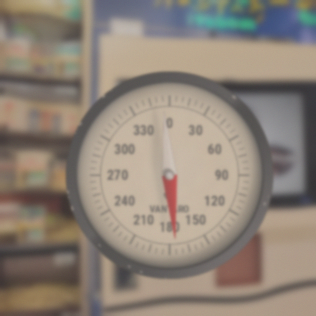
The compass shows 175 °
